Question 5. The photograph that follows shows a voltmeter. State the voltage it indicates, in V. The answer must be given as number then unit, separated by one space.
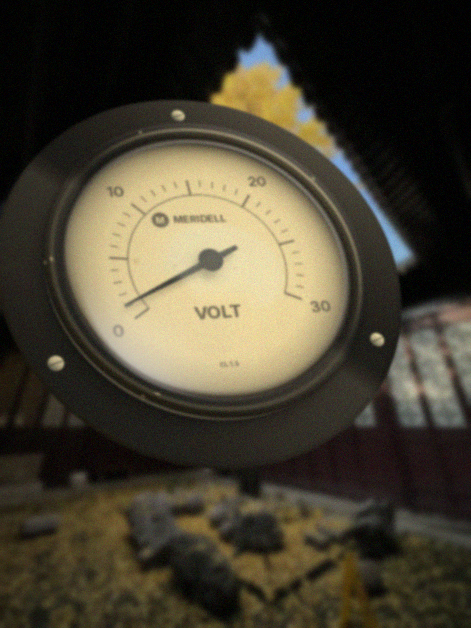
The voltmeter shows 1 V
